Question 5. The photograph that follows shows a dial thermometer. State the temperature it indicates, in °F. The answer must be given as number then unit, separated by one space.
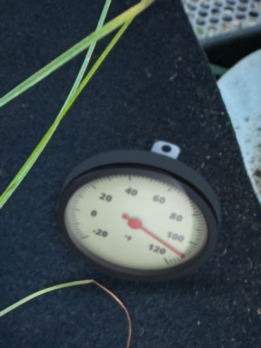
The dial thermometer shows 110 °F
